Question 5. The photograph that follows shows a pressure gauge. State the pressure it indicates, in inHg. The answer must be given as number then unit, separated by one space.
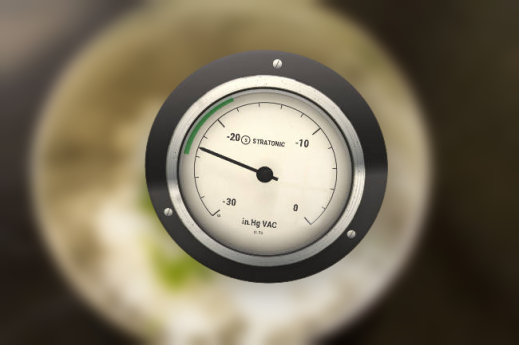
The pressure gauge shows -23 inHg
